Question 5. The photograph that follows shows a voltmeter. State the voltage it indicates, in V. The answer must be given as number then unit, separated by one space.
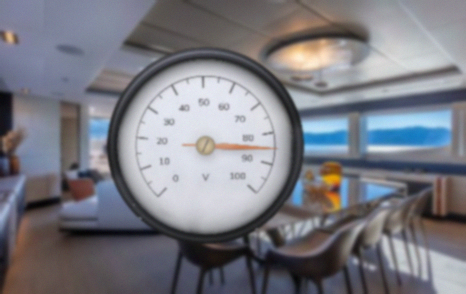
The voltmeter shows 85 V
